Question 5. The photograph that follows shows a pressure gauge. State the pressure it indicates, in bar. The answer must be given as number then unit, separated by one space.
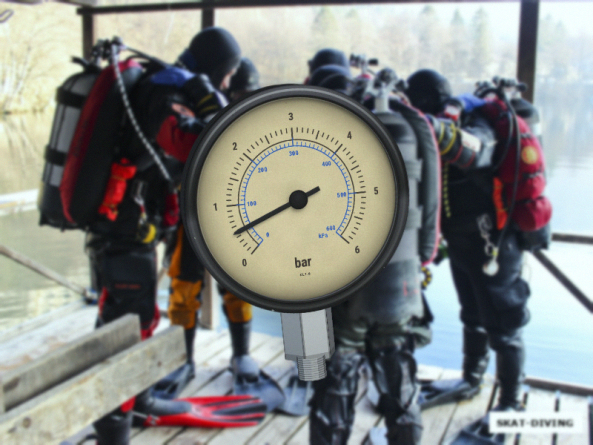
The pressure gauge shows 0.5 bar
